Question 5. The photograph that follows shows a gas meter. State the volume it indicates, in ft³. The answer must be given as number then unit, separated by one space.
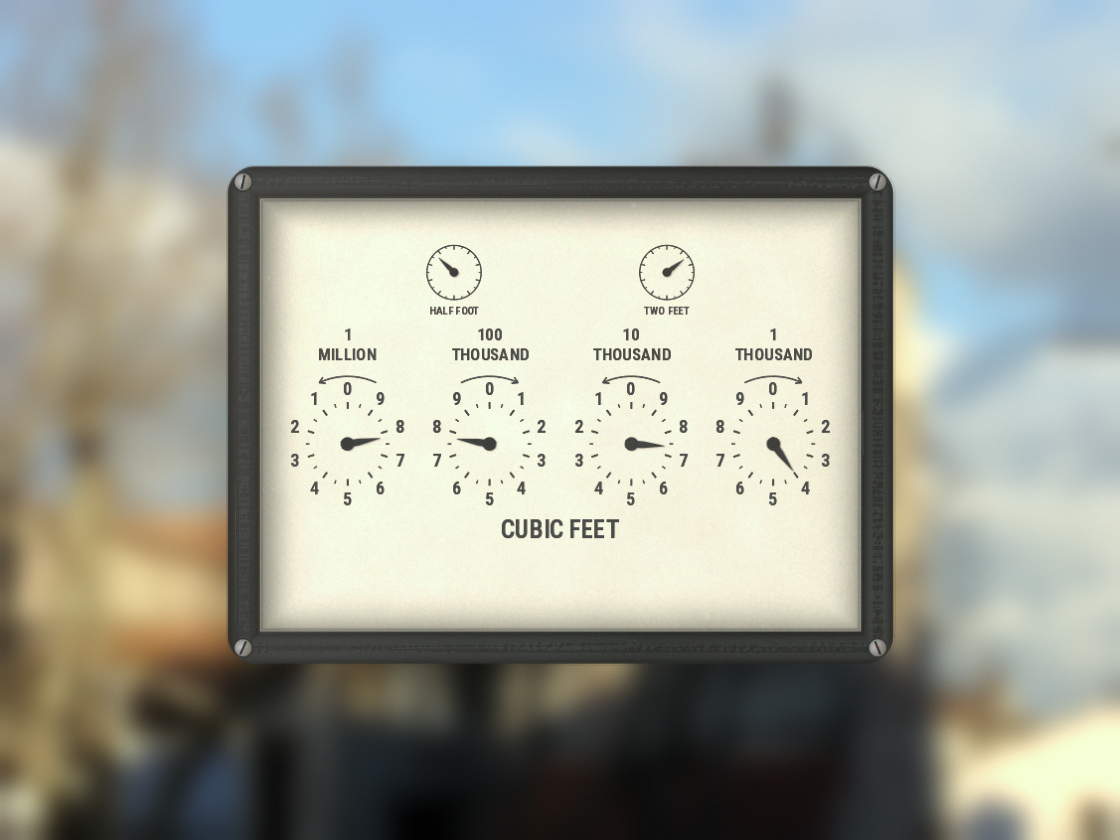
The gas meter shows 777400 ft³
